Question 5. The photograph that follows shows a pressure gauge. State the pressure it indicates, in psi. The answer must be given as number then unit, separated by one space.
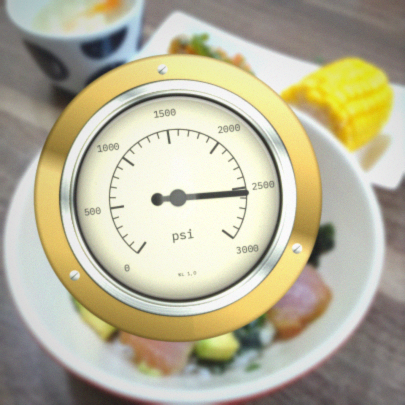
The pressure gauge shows 2550 psi
